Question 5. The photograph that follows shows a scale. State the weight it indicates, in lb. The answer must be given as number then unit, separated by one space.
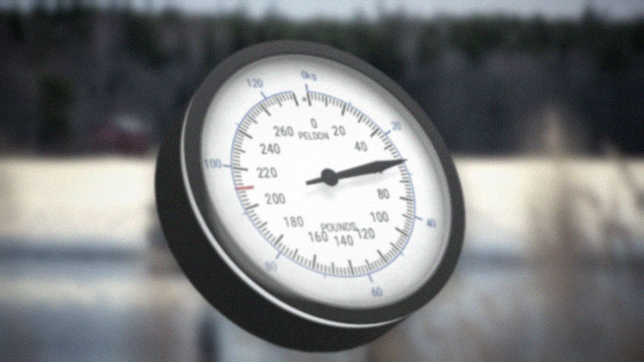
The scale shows 60 lb
